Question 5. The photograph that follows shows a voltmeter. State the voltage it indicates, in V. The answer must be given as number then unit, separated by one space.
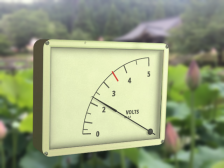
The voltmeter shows 2.25 V
